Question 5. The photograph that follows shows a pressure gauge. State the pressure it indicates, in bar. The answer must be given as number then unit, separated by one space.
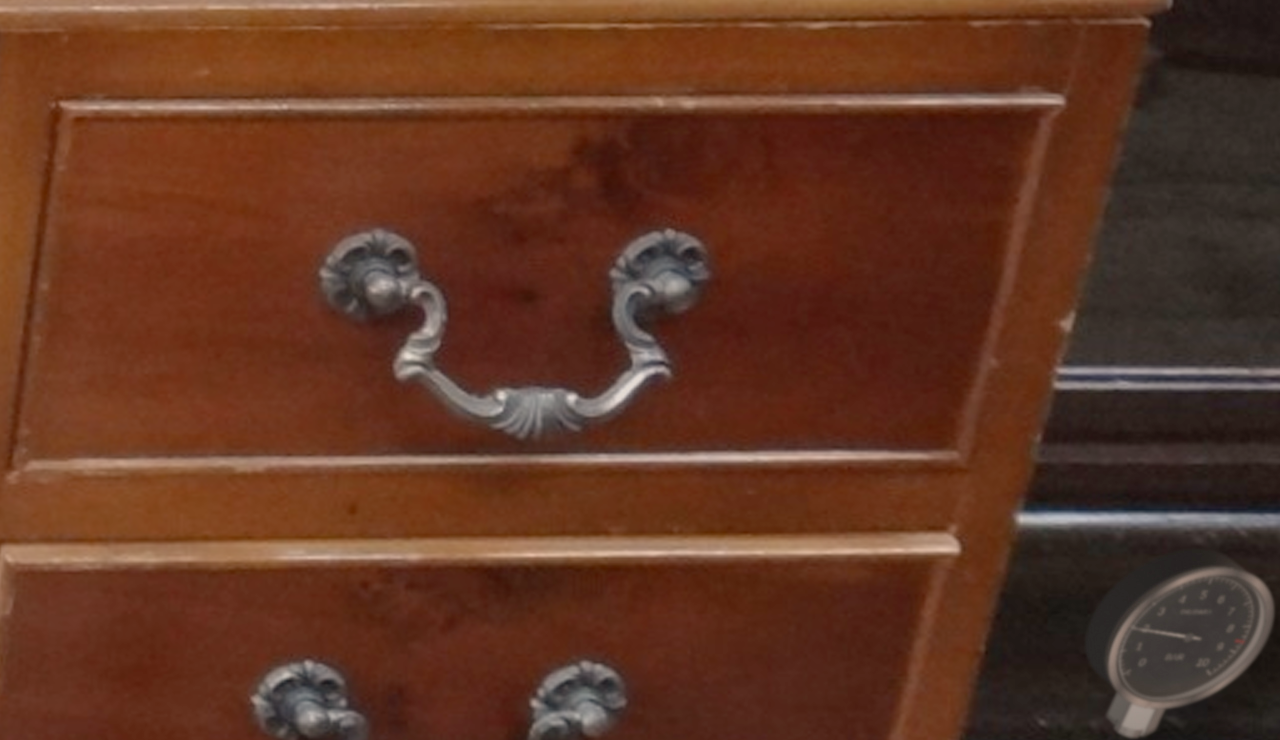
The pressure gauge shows 2 bar
